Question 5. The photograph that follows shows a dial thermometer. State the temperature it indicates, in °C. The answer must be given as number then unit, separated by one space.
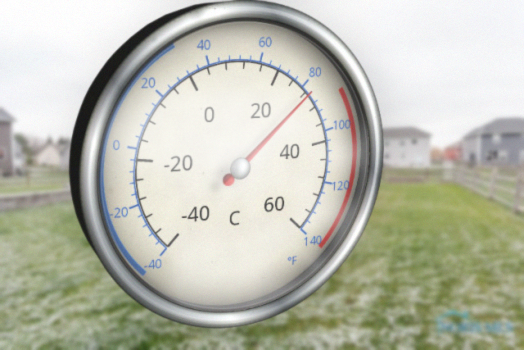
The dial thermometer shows 28 °C
